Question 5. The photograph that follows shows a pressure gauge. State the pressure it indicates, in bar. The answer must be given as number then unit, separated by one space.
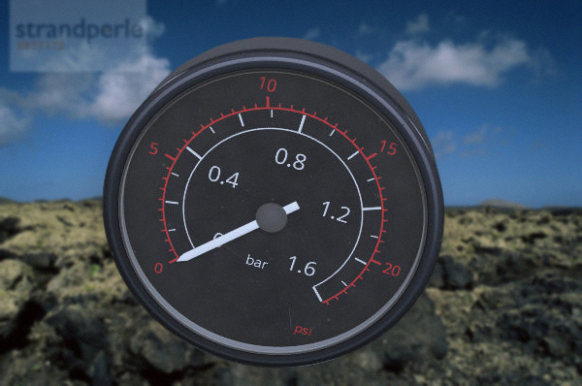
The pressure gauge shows 0 bar
